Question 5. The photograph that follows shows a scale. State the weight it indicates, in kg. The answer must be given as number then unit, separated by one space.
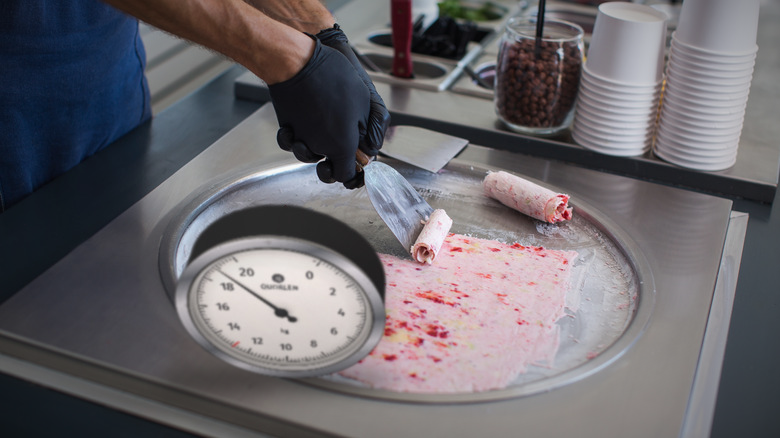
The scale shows 19 kg
